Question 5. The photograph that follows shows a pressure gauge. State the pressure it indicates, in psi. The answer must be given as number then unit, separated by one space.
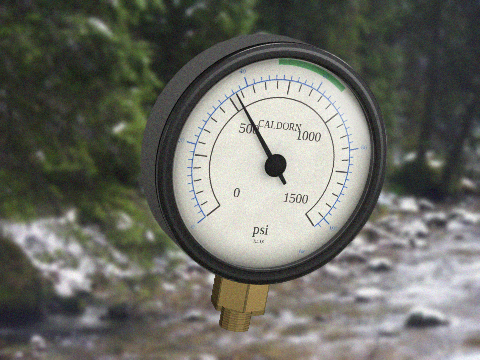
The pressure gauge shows 525 psi
